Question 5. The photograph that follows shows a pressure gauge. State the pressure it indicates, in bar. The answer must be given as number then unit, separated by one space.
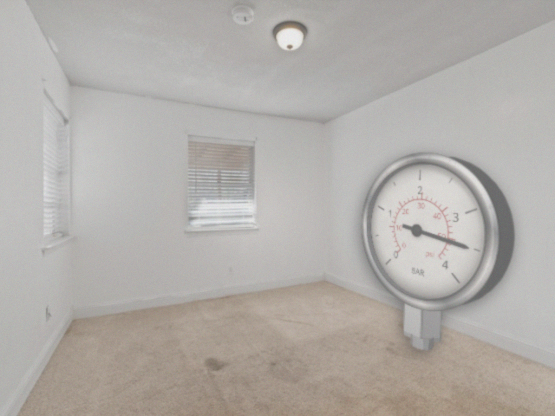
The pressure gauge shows 3.5 bar
